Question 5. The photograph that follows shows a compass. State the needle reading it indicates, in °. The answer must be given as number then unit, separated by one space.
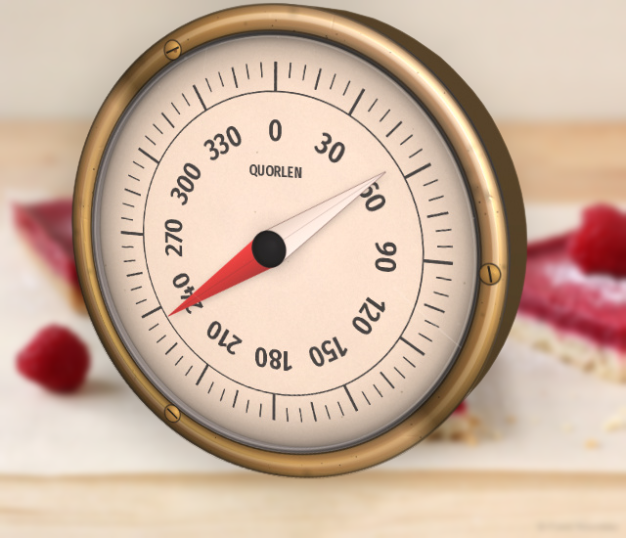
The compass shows 235 °
